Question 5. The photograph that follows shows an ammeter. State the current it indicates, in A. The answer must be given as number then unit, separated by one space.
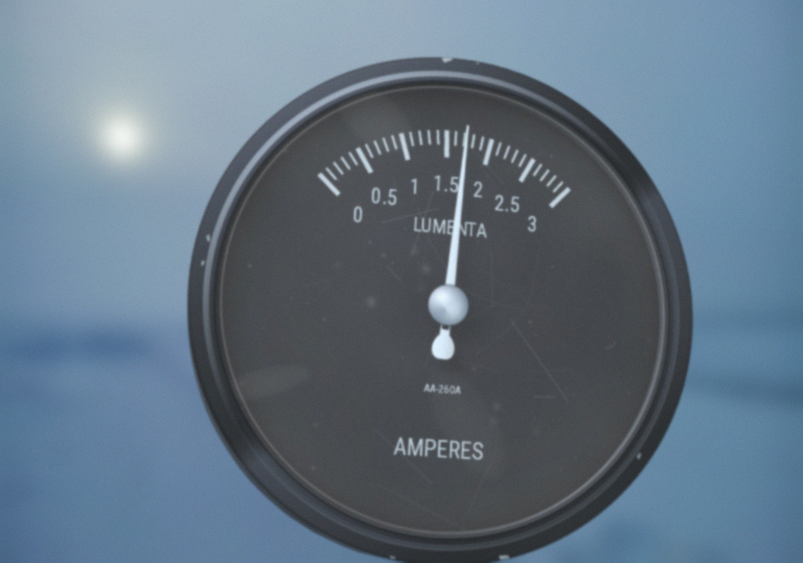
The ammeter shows 1.7 A
